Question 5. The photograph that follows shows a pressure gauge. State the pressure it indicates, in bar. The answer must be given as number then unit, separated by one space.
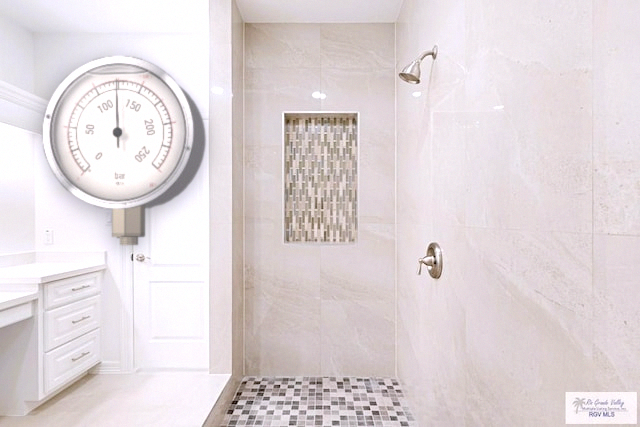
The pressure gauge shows 125 bar
